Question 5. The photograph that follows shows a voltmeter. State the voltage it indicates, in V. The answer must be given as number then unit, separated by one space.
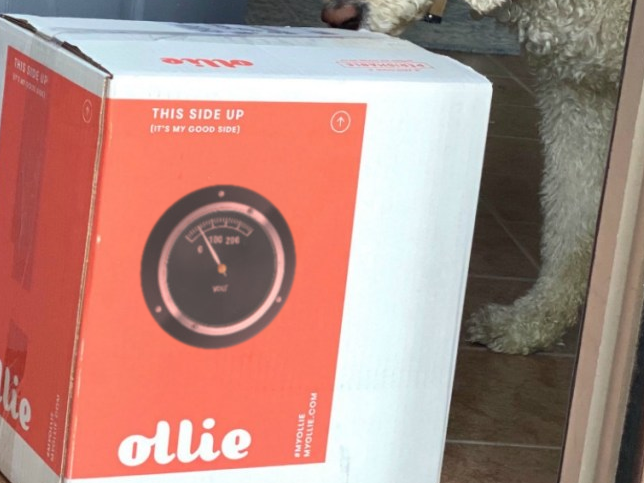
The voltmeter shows 50 V
